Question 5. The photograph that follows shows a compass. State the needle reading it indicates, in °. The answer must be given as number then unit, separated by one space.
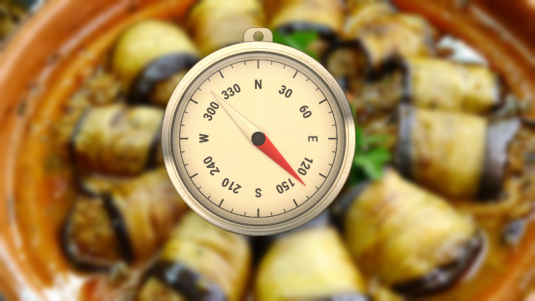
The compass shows 135 °
